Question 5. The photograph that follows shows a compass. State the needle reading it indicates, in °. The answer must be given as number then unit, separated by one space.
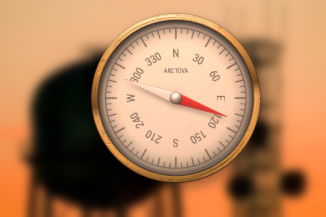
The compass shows 110 °
